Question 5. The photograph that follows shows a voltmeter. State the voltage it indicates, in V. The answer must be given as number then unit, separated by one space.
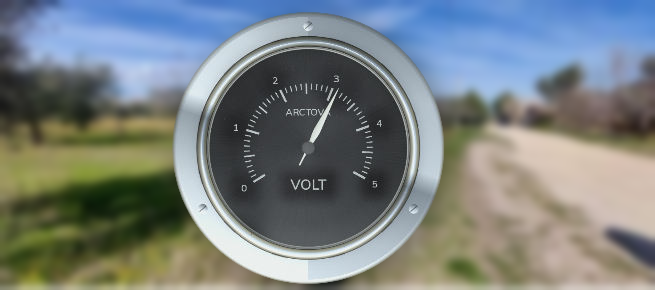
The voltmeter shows 3.1 V
